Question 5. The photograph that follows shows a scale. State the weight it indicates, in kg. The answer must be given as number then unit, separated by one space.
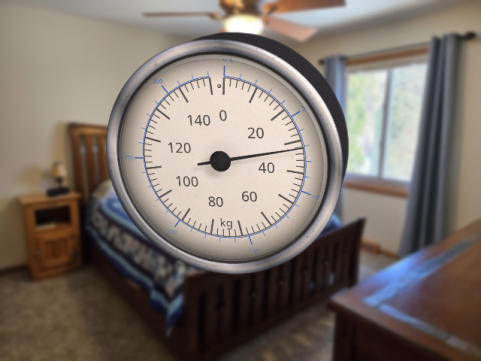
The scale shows 32 kg
